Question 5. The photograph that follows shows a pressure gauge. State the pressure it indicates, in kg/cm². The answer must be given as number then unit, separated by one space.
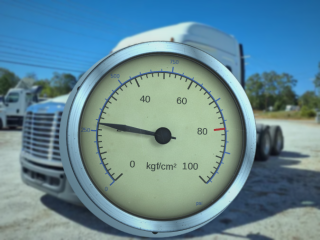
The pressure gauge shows 20 kg/cm²
